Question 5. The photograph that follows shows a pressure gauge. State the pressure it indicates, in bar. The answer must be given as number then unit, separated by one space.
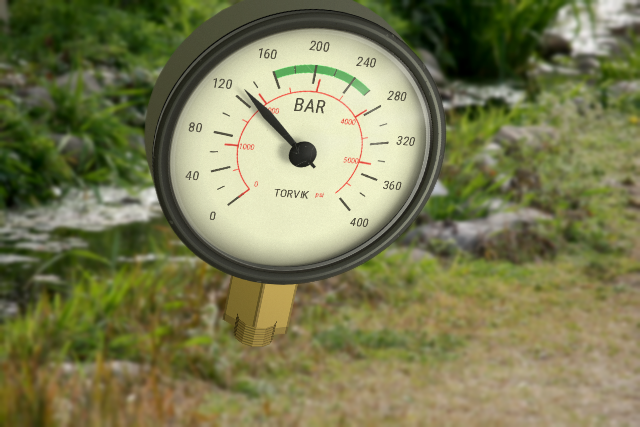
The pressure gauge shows 130 bar
